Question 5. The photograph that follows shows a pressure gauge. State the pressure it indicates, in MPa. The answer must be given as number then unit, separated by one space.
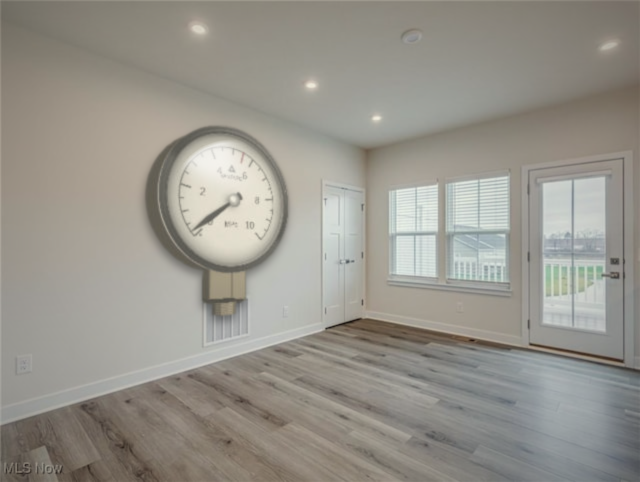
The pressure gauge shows 0.25 MPa
